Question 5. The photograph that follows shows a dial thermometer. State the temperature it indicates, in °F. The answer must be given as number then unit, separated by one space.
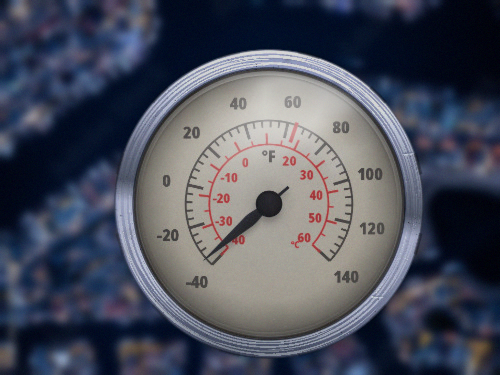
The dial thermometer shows -36 °F
